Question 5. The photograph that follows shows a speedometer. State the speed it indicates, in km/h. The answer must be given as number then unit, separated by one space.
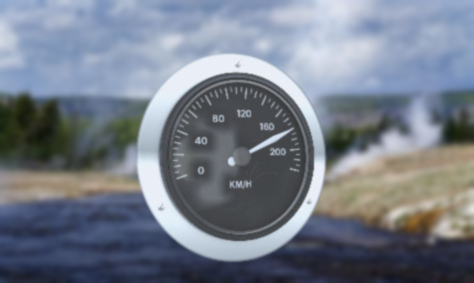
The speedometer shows 180 km/h
